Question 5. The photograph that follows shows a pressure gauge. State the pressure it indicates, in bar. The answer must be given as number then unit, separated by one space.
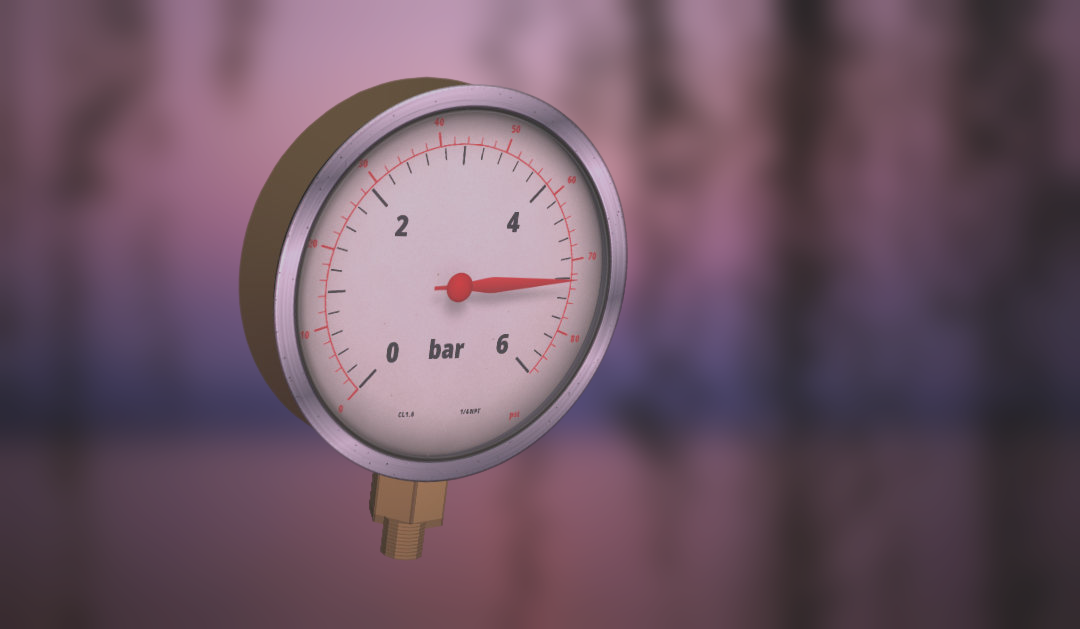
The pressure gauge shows 5 bar
